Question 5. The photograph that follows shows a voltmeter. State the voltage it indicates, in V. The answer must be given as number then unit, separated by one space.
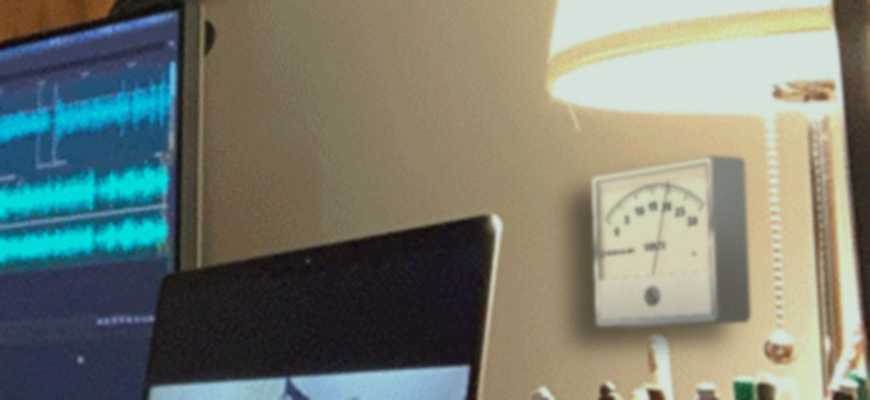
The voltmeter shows 20 V
